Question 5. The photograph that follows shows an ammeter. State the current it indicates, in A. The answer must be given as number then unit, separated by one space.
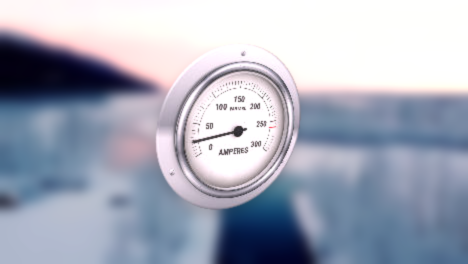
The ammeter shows 25 A
